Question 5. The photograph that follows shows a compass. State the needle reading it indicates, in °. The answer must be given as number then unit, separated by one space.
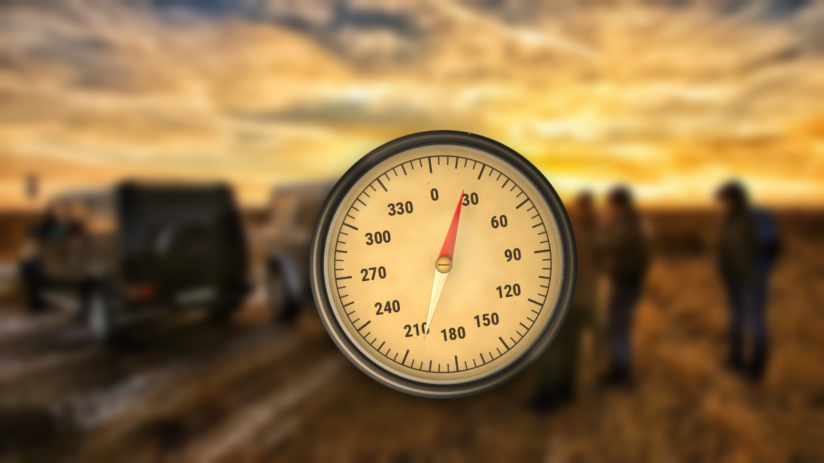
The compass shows 22.5 °
